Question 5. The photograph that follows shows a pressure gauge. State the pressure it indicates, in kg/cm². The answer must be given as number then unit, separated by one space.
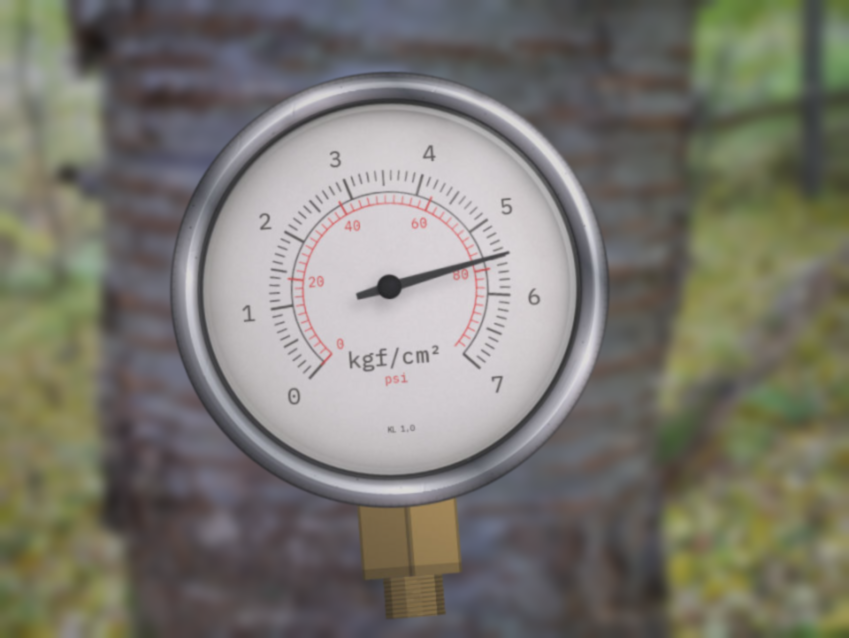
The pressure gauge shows 5.5 kg/cm²
